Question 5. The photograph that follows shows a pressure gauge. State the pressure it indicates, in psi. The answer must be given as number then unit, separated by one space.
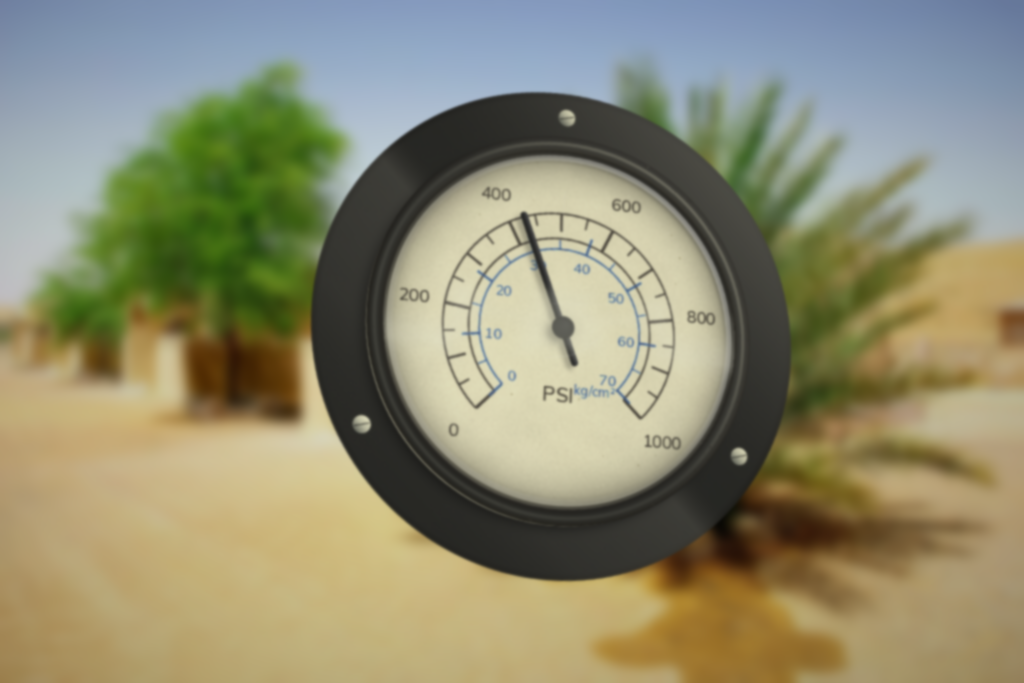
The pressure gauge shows 425 psi
